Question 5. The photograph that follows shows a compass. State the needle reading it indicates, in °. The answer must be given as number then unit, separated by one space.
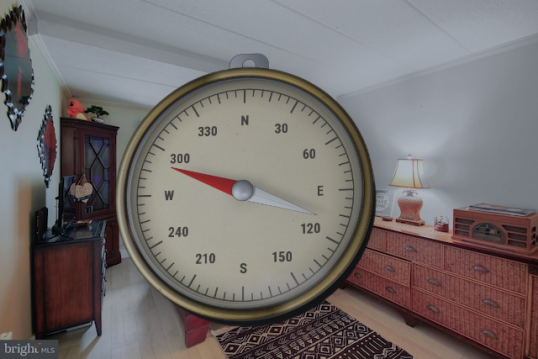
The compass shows 290 °
